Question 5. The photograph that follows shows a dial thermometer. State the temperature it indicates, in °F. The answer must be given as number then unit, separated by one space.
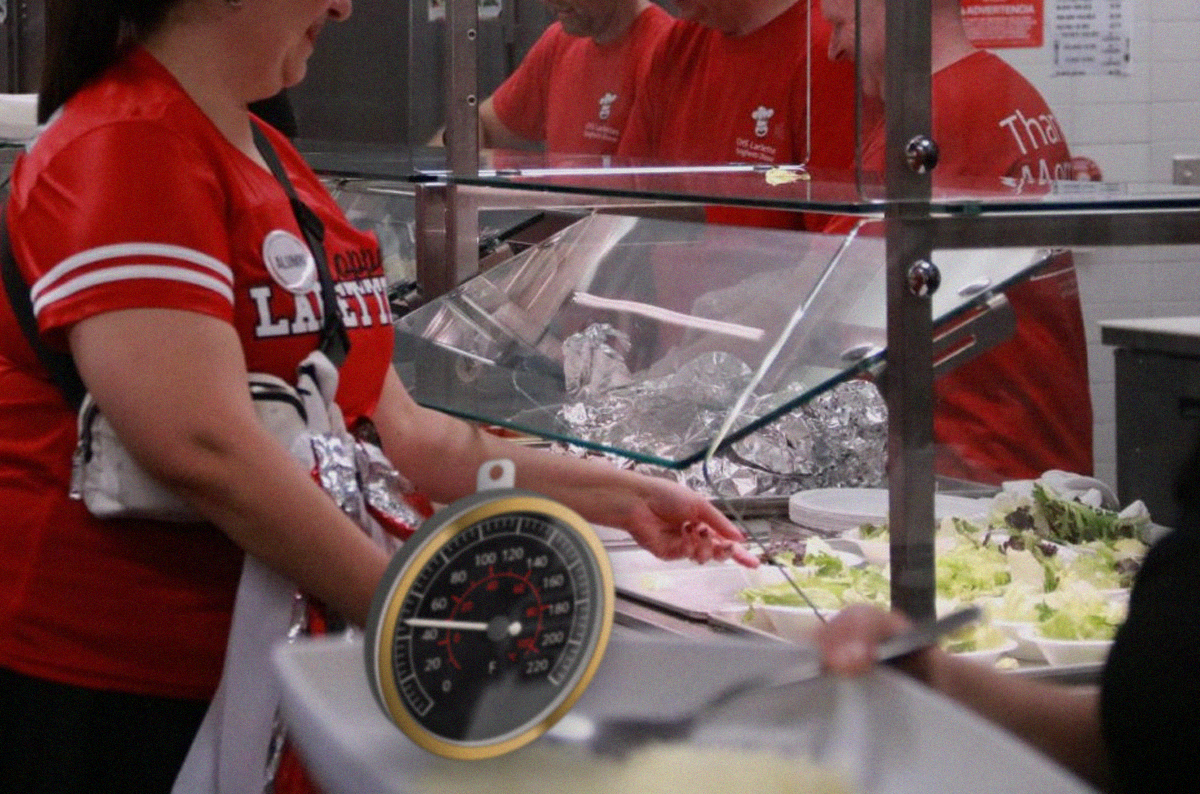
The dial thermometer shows 48 °F
